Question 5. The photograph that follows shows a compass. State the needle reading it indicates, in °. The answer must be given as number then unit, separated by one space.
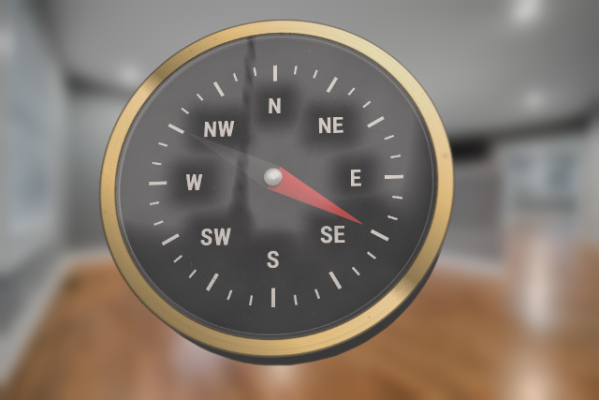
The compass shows 120 °
